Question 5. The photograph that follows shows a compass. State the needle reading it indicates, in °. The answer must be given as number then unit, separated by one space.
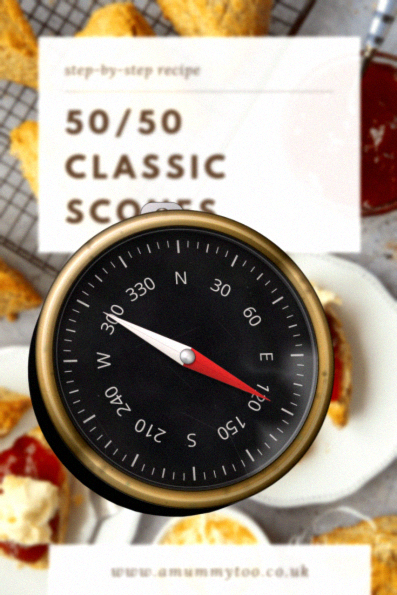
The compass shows 120 °
